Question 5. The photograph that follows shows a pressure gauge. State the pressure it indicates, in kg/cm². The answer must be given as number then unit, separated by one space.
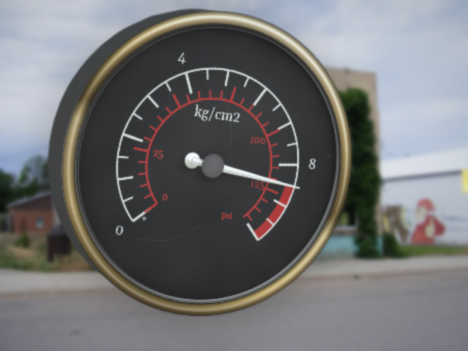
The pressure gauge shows 8.5 kg/cm²
